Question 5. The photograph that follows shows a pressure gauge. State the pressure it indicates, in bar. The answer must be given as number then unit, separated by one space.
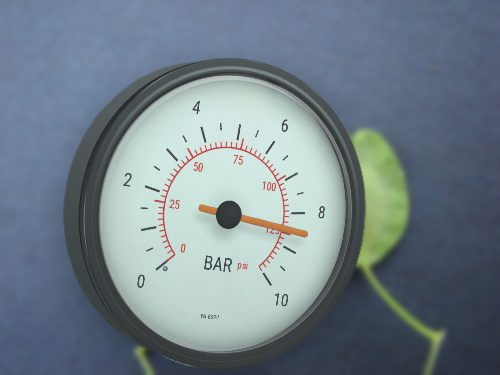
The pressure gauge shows 8.5 bar
